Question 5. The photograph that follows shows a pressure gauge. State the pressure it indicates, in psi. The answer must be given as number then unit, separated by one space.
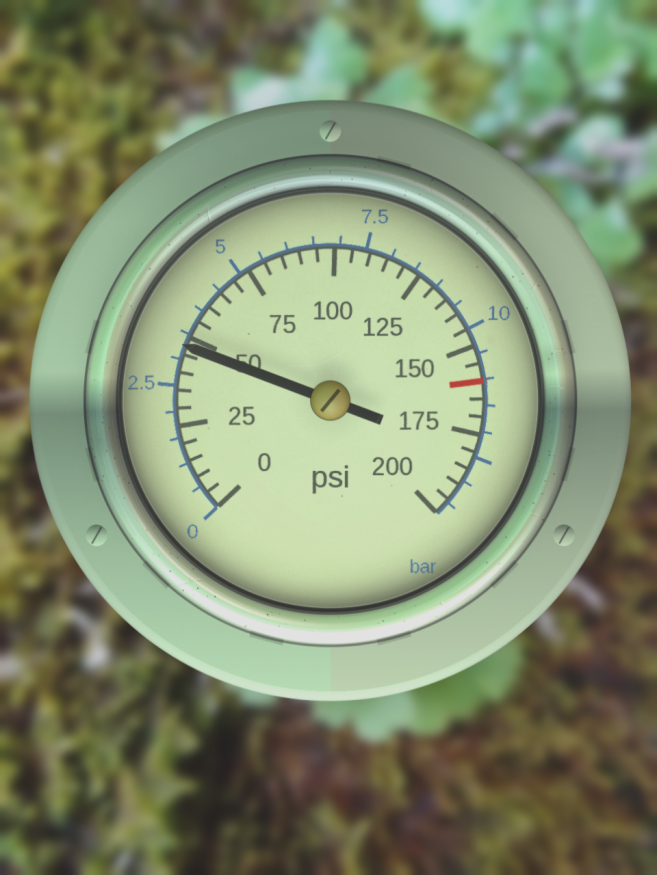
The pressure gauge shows 47.5 psi
